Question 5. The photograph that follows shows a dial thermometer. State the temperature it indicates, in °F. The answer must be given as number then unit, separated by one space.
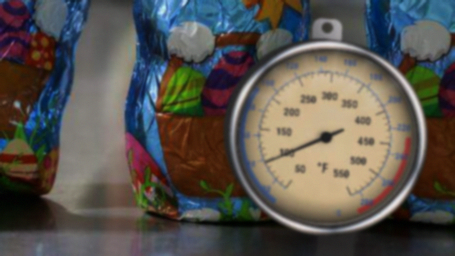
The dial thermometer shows 100 °F
